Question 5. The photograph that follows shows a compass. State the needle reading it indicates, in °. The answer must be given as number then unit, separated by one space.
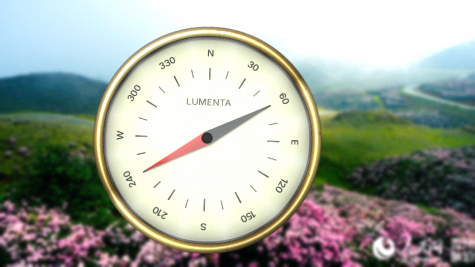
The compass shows 240 °
